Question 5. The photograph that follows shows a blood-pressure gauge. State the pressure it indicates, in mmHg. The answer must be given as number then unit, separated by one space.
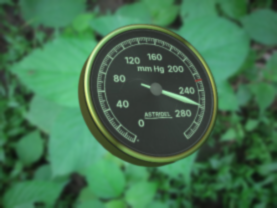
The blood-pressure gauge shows 260 mmHg
